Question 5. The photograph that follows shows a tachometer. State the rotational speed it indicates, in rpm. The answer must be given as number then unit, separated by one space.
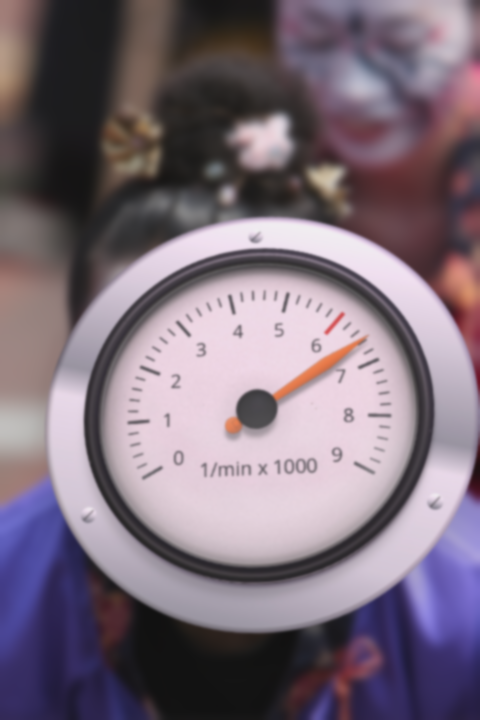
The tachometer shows 6600 rpm
